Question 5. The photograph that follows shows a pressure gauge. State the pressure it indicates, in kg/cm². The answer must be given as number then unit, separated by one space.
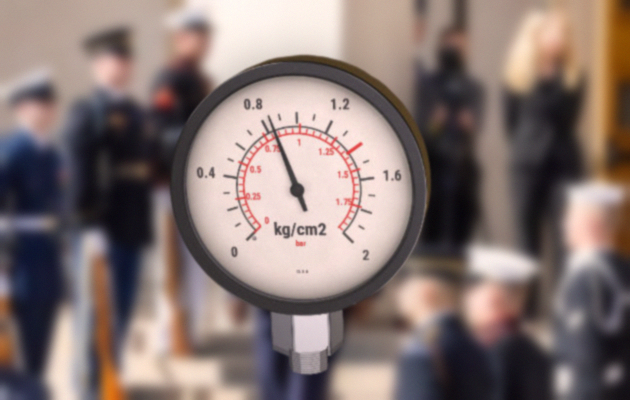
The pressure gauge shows 0.85 kg/cm²
